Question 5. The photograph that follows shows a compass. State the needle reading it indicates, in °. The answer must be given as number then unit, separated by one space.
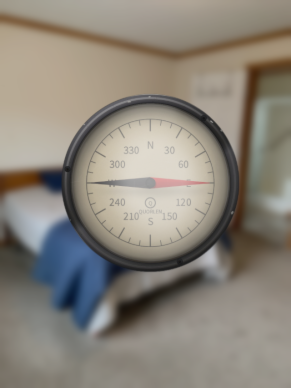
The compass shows 90 °
